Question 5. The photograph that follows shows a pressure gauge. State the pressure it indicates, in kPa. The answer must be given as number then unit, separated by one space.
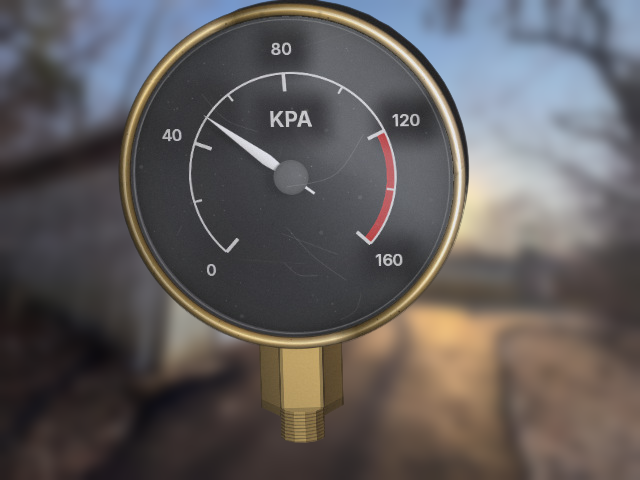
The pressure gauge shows 50 kPa
